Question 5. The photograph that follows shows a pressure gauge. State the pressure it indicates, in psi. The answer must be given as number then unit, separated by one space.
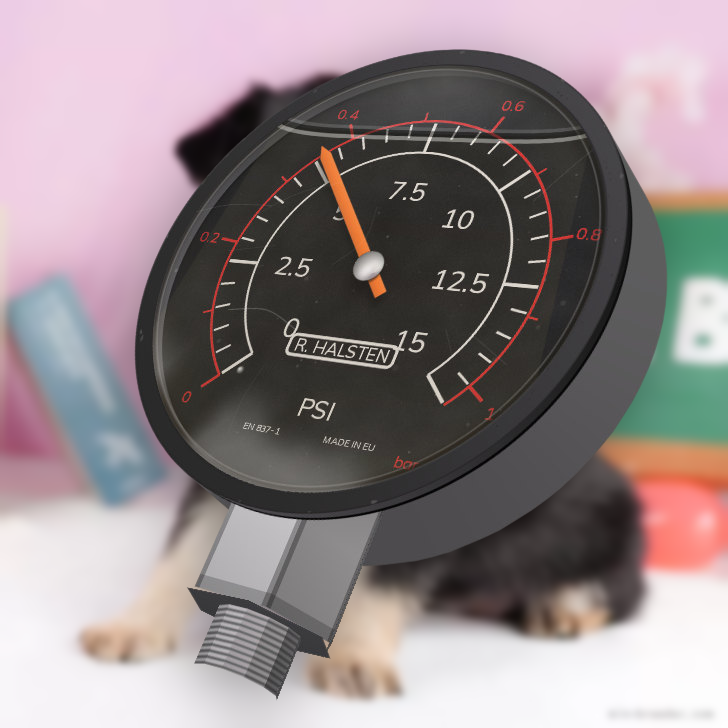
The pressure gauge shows 5.25 psi
